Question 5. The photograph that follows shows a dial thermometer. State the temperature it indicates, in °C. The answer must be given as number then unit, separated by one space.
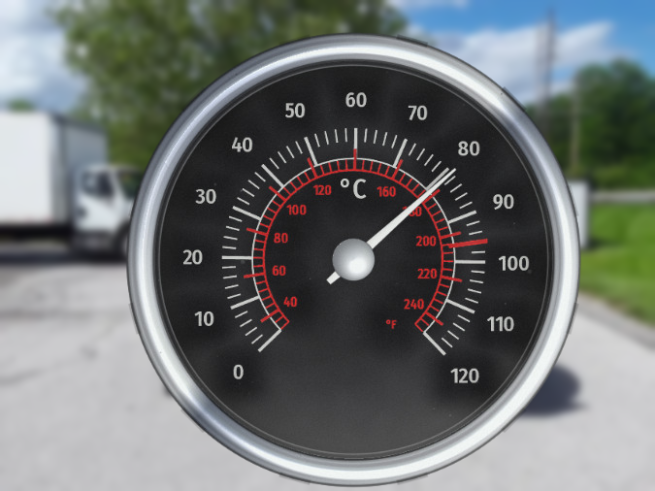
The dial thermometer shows 81 °C
